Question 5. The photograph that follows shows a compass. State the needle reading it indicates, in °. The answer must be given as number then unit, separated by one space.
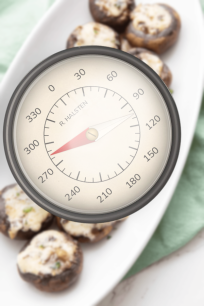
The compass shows 285 °
